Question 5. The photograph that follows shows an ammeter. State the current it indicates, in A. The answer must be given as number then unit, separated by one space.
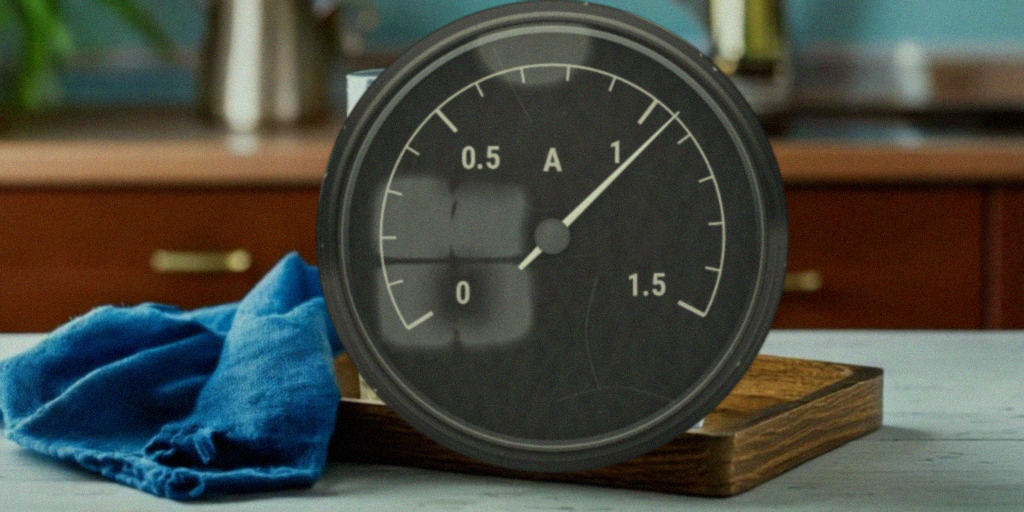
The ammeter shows 1.05 A
